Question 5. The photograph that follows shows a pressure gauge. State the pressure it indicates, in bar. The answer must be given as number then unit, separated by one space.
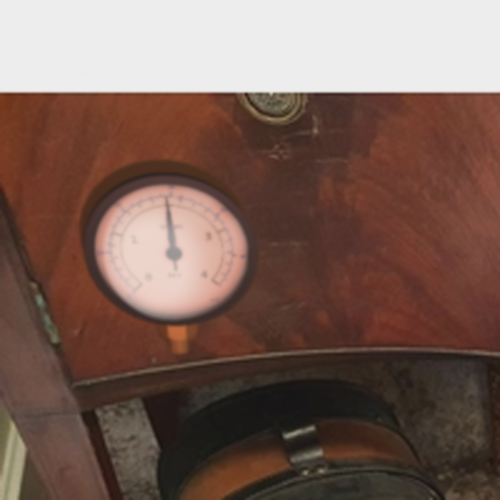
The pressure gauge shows 2 bar
